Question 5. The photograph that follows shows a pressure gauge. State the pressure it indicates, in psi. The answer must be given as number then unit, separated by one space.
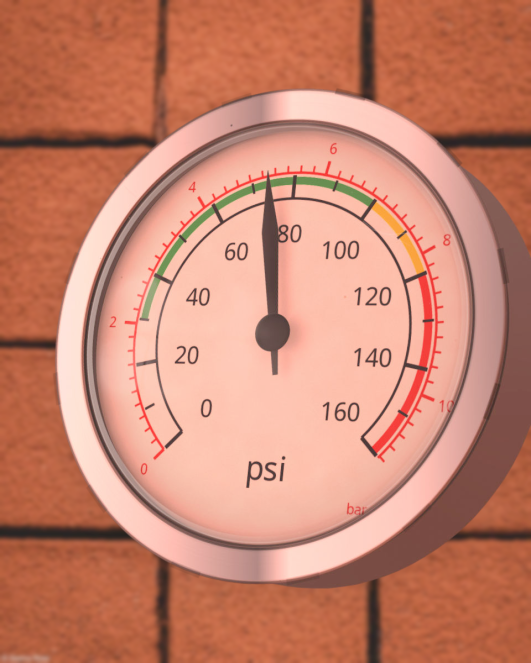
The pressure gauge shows 75 psi
